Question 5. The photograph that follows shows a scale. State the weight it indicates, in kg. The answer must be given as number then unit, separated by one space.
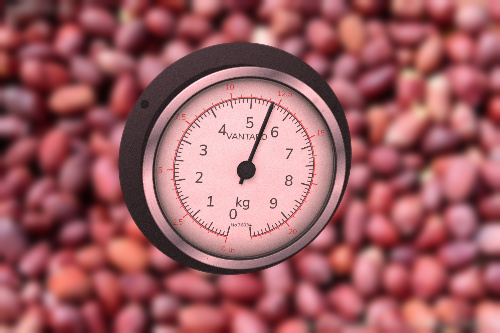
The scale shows 5.5 kg
